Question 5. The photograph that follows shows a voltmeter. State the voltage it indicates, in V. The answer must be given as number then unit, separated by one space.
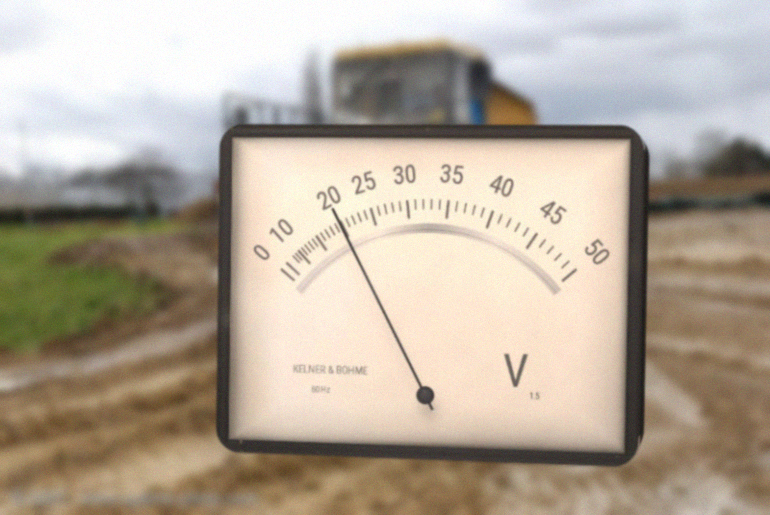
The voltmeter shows 20 V
